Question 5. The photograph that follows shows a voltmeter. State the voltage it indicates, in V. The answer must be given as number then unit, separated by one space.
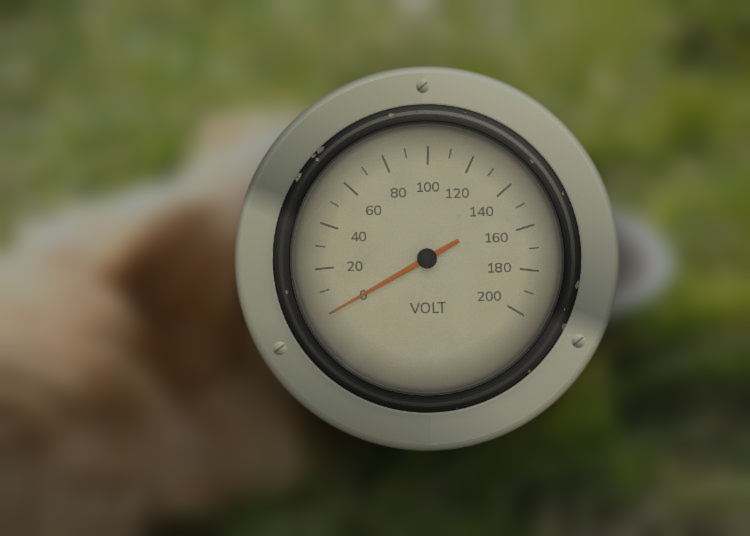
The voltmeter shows 0 V
